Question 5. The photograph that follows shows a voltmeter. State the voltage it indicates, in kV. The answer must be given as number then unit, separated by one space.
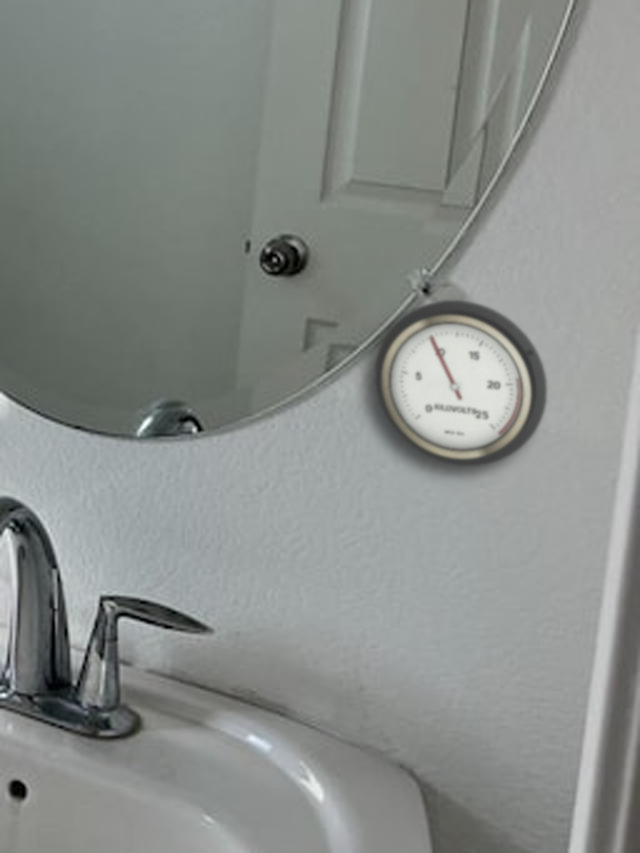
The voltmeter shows 10 kV
